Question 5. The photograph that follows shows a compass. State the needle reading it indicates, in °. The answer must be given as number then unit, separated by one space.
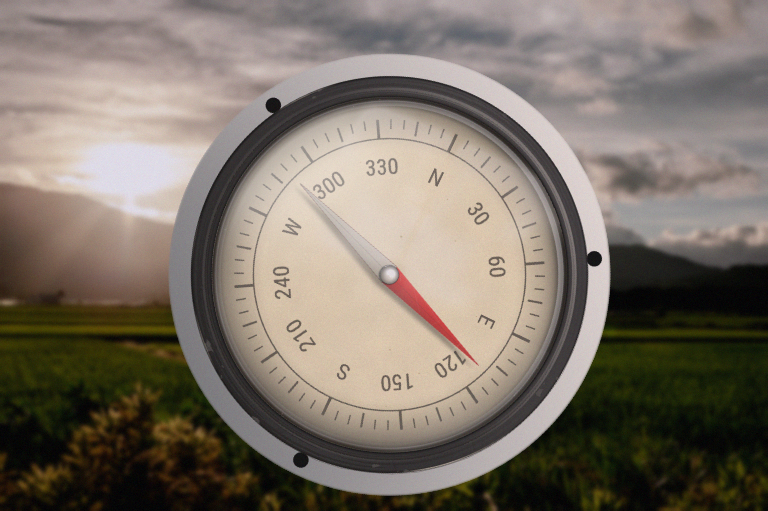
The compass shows 110 °
